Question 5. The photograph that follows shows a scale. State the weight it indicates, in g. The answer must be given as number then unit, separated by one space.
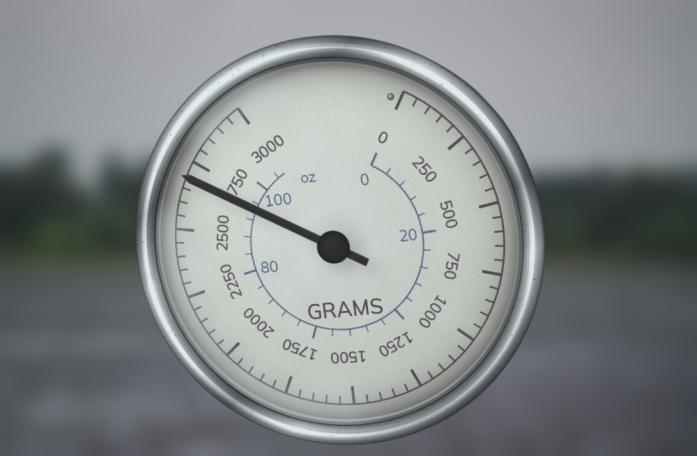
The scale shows 2700 g
